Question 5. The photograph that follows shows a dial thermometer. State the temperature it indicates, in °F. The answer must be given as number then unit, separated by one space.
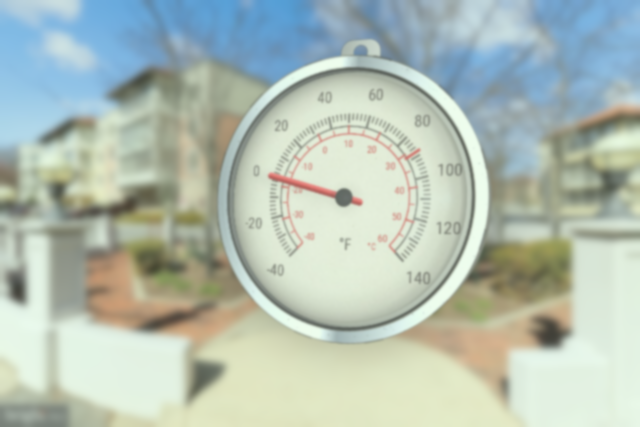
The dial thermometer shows 0 °F
